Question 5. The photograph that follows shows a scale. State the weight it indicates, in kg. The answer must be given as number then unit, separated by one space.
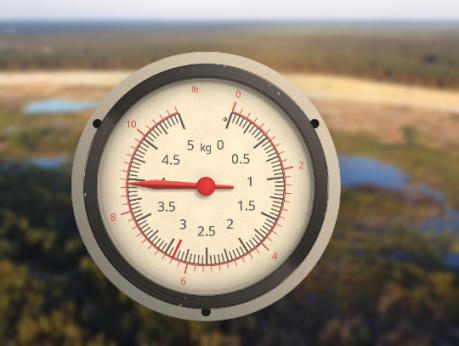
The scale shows 3.95 kg
